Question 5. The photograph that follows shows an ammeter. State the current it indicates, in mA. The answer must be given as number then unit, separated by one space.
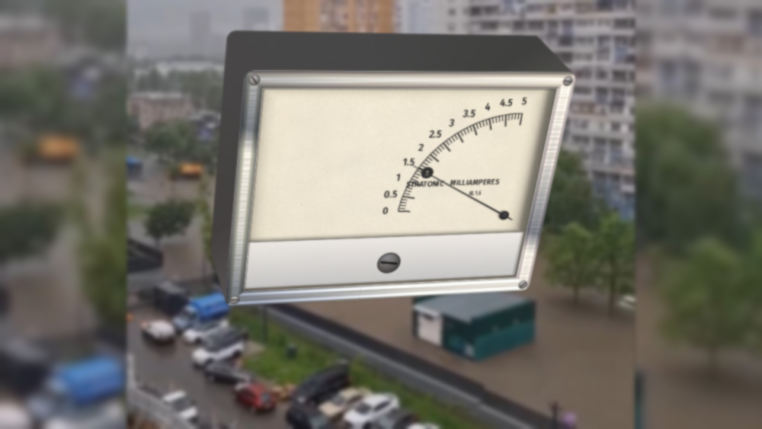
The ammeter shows 1.5 mA
